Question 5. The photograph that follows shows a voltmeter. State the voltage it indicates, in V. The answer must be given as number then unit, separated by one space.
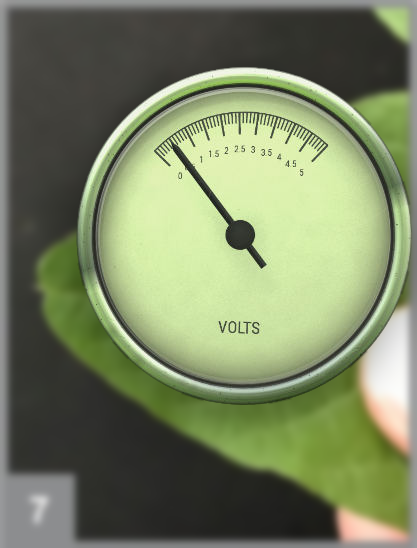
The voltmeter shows 0.5 V
